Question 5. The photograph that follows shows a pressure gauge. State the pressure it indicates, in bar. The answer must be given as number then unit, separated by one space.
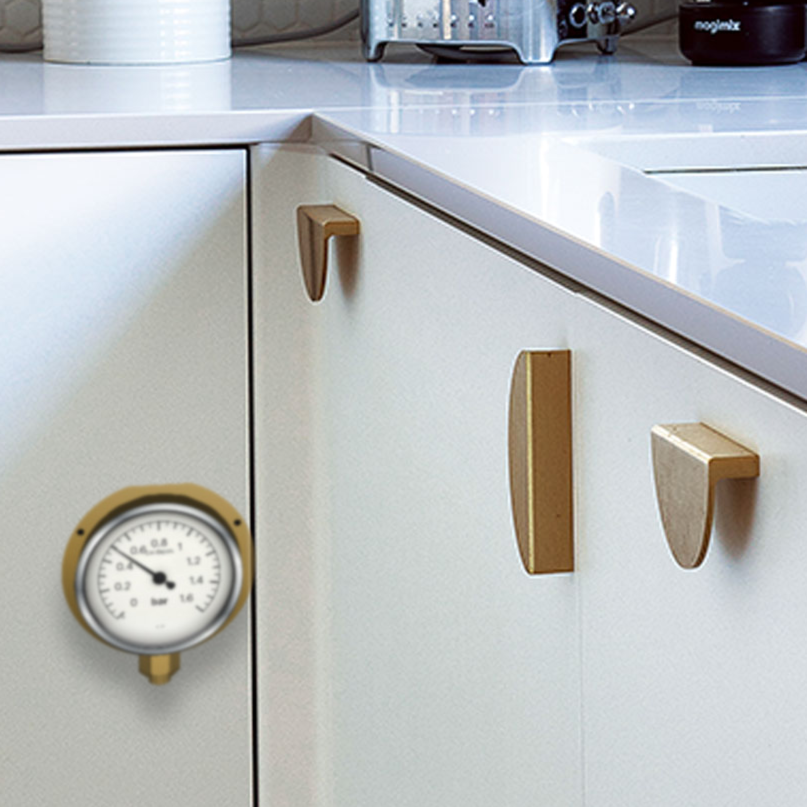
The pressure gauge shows 0.5 bar
